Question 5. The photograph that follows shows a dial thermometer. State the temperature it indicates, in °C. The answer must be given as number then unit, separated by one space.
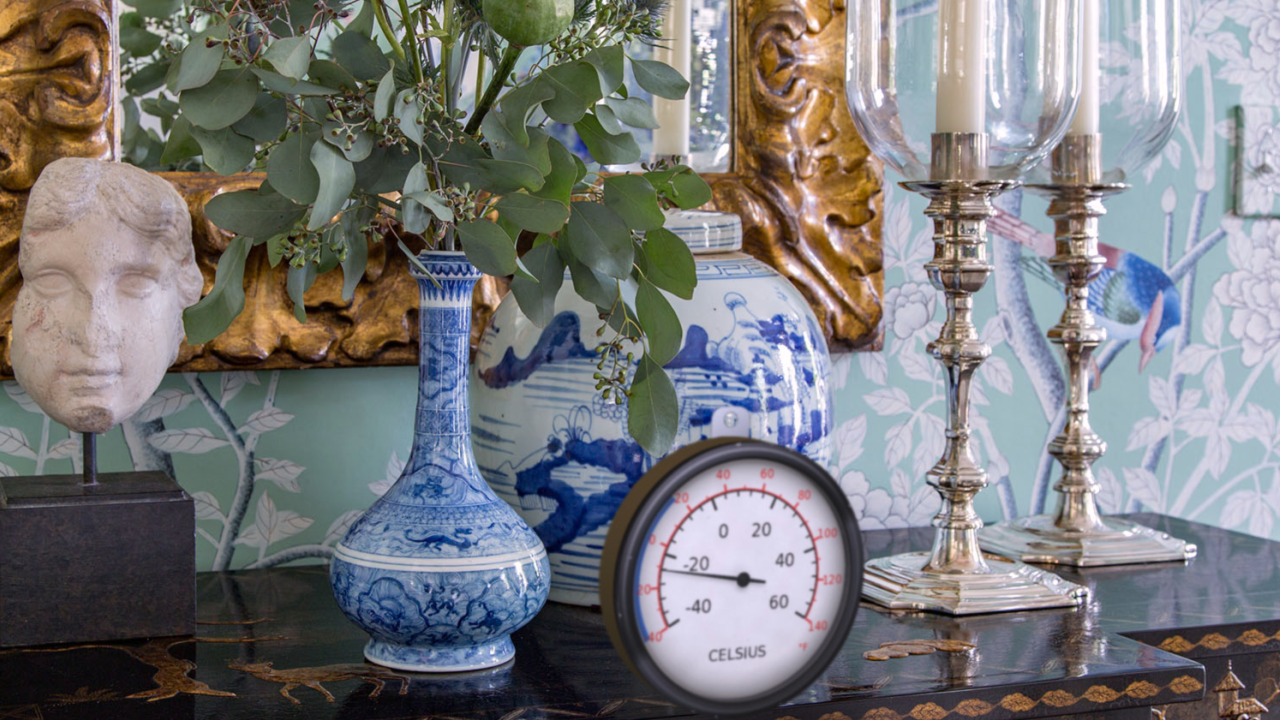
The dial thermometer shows -24 °C
